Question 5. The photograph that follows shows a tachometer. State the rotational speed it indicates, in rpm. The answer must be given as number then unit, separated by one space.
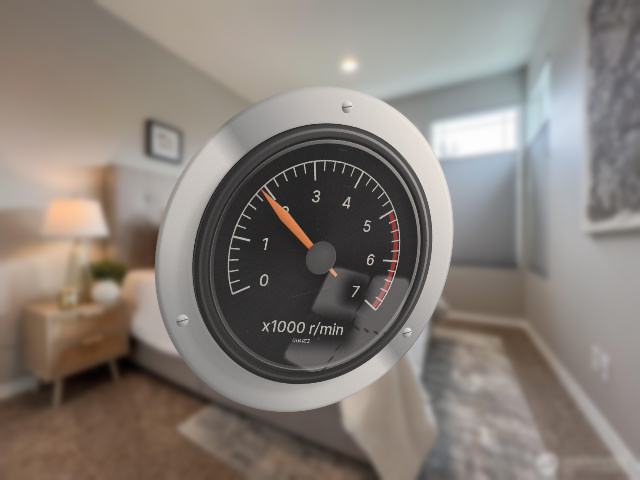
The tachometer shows 1900 rpm
